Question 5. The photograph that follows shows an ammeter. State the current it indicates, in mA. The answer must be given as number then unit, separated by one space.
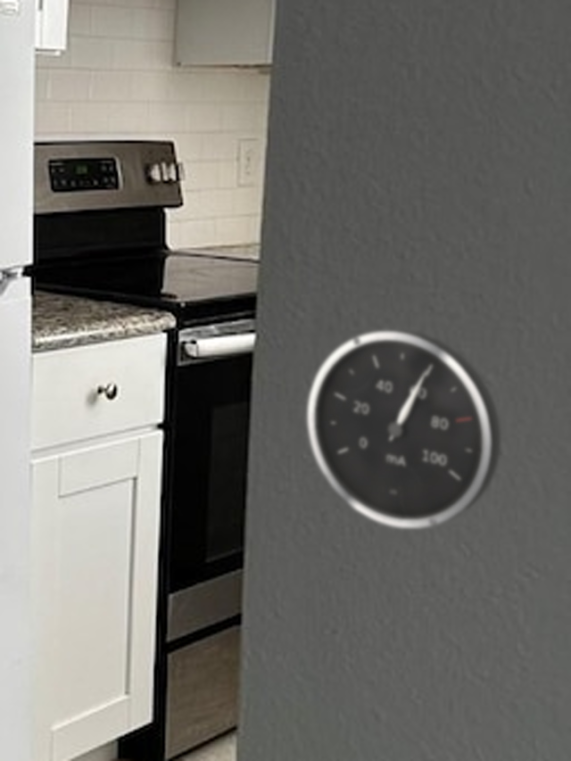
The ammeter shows 60 mA
